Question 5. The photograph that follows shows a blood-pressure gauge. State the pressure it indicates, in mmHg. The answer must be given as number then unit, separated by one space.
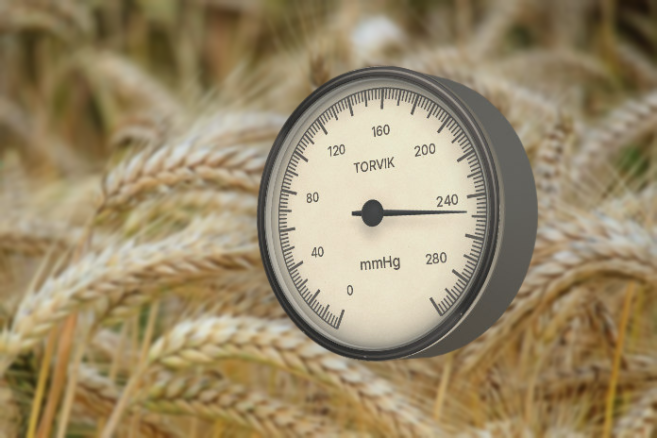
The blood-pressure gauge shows 248 mmHg
